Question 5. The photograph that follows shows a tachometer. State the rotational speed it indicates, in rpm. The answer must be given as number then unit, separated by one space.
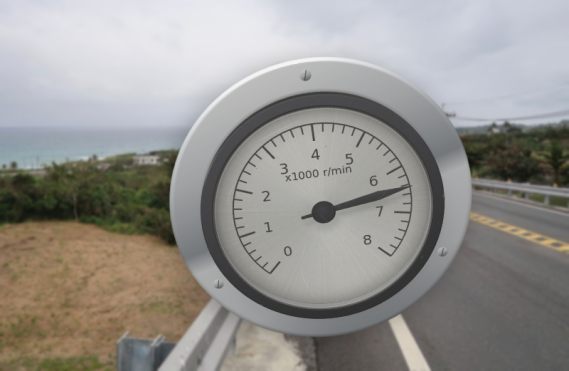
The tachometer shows 6400 rpm
